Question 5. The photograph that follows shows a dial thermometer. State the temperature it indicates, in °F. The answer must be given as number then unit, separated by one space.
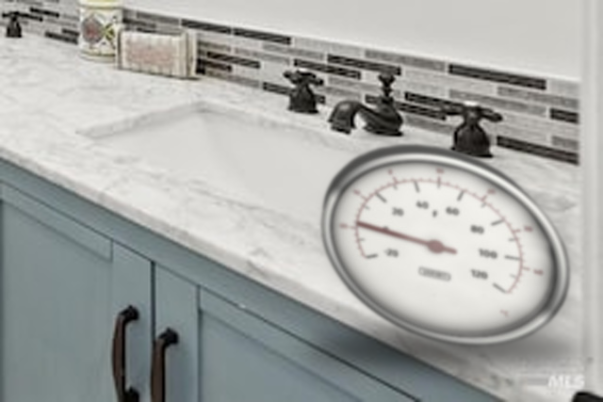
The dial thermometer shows 0 °F
